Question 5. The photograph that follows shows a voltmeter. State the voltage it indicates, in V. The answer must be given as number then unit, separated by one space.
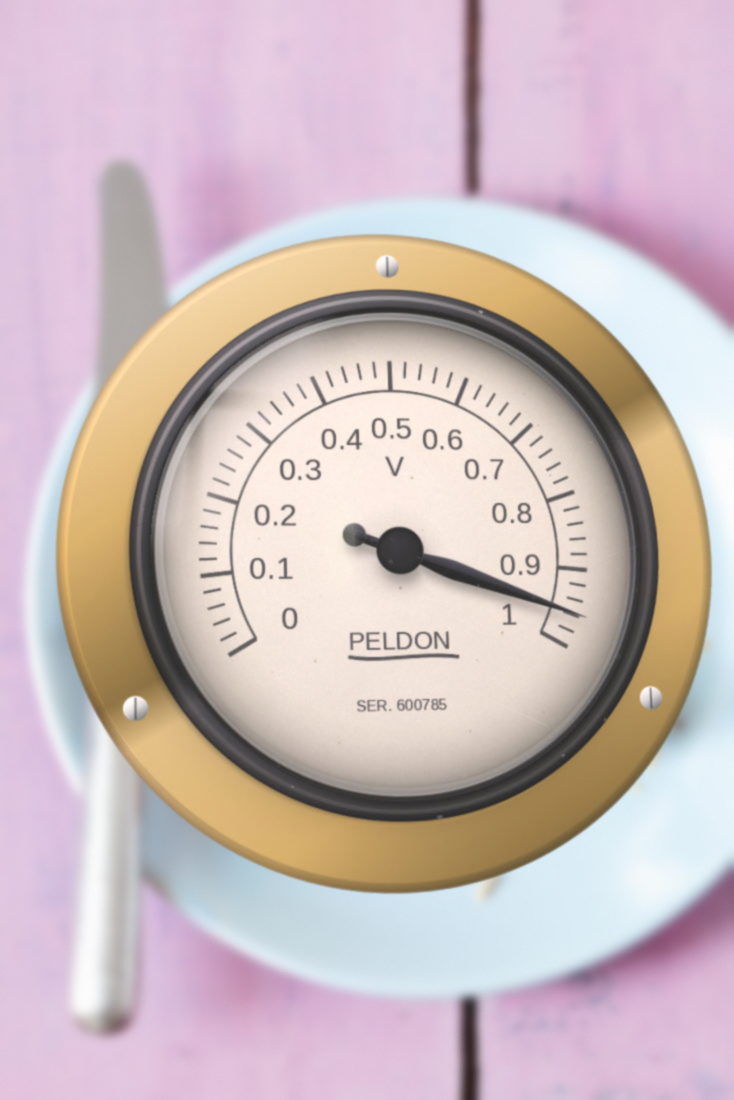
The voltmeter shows 0.96 V
